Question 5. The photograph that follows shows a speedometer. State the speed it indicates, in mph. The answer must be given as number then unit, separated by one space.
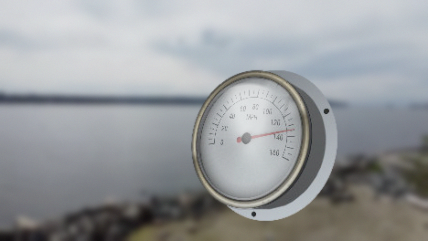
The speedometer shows 135 mph
